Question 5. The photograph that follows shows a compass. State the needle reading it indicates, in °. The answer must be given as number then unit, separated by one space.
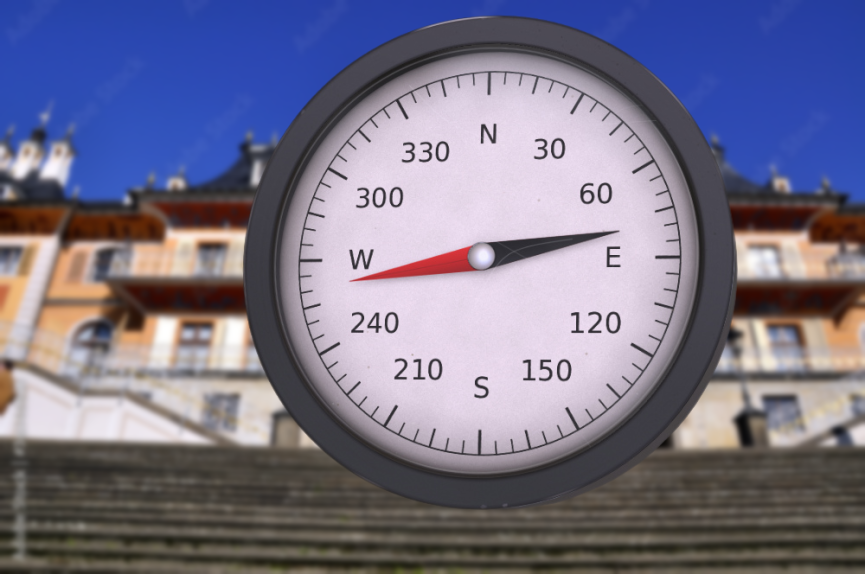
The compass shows 260 °
